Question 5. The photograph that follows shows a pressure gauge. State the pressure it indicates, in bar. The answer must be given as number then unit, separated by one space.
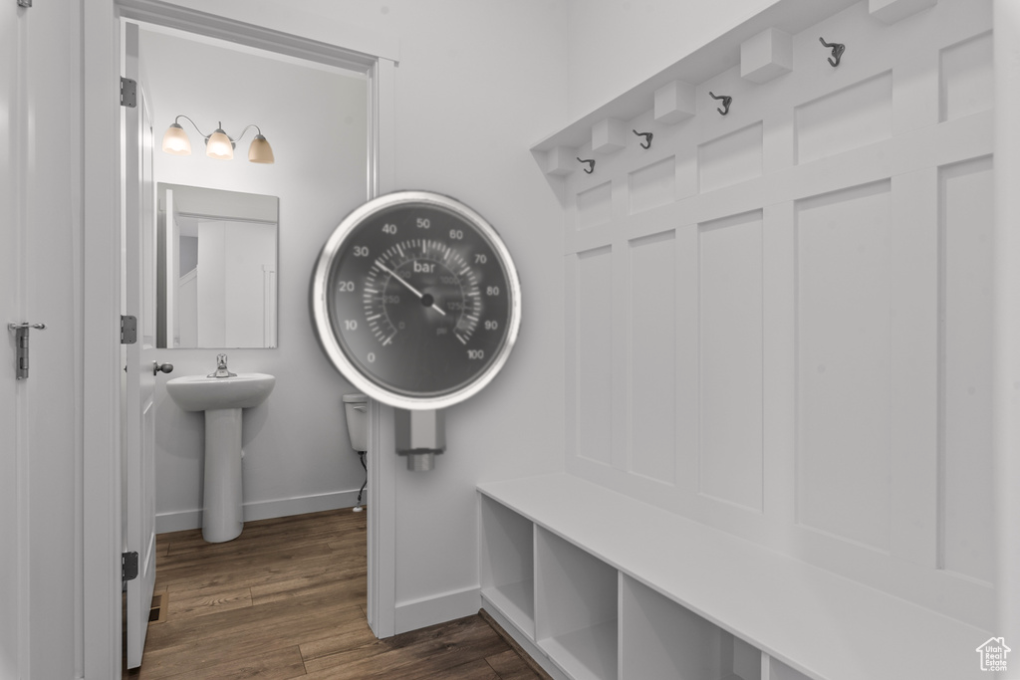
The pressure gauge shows 30 bar
